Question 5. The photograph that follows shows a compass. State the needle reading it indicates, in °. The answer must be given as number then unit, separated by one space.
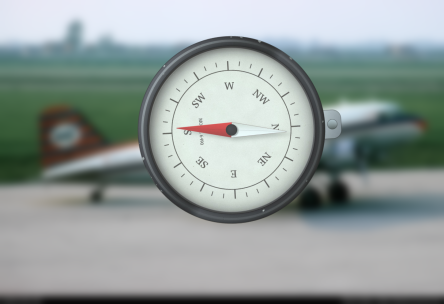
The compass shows 185 °
